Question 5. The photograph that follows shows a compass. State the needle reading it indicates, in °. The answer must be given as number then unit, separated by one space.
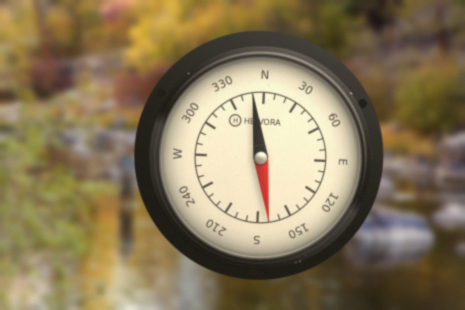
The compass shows 170 °
